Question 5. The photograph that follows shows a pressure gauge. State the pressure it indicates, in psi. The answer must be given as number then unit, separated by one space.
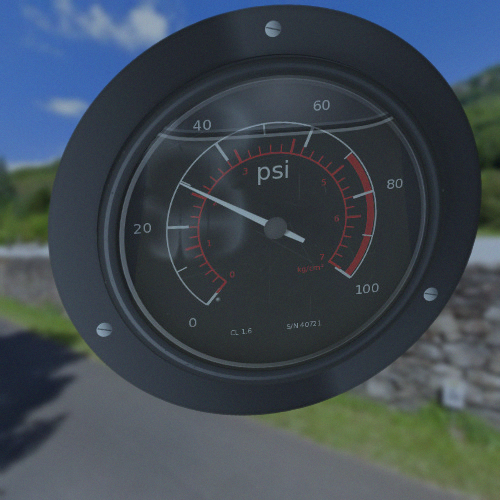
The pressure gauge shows 30 psi
